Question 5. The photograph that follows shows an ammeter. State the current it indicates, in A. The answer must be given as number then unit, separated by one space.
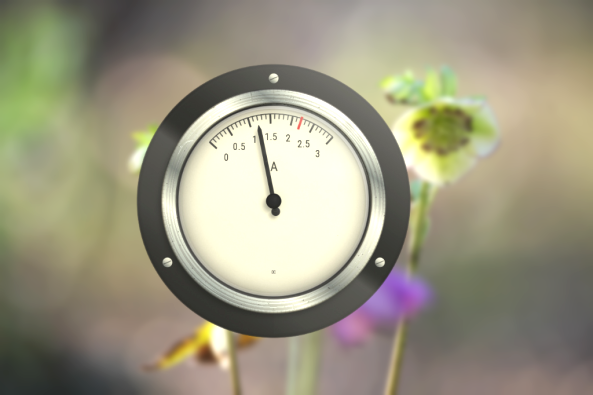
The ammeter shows 1.2 A
